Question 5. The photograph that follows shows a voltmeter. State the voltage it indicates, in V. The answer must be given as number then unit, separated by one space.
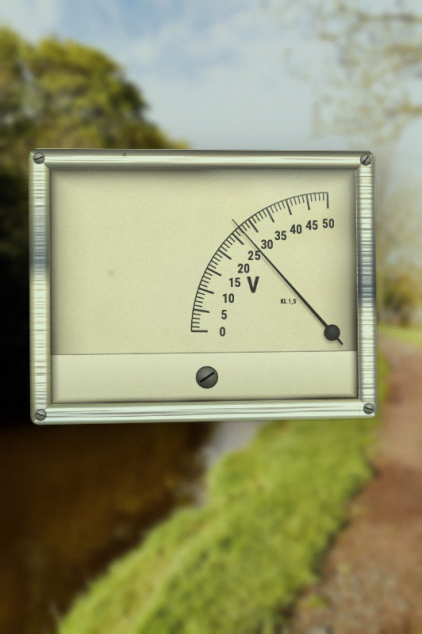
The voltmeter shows 27 V
